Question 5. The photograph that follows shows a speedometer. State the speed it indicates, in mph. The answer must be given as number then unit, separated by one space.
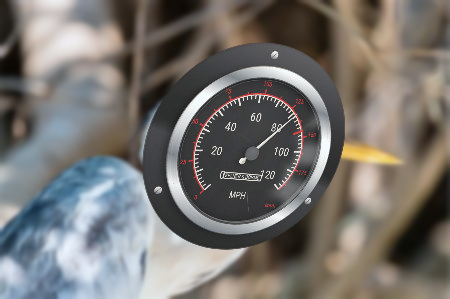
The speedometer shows 80 mph
